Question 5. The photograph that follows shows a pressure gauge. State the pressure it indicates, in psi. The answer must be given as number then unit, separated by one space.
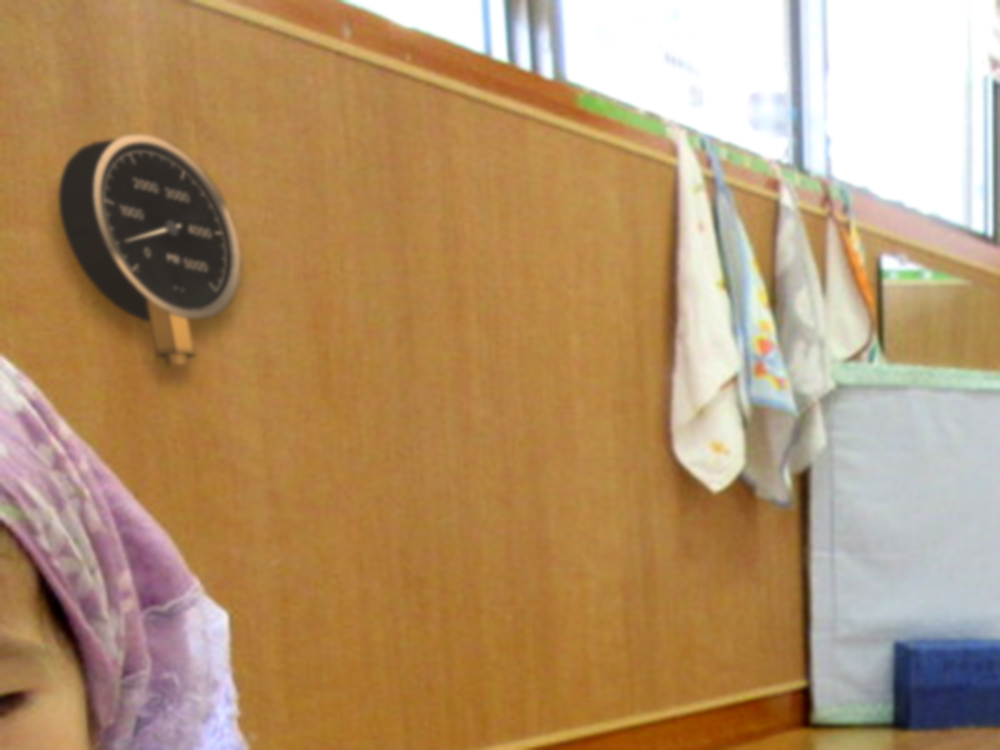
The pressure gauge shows 400 psi
